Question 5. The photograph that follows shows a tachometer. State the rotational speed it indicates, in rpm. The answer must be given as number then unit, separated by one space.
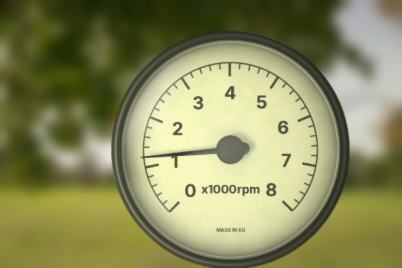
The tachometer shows 1200 rpm
